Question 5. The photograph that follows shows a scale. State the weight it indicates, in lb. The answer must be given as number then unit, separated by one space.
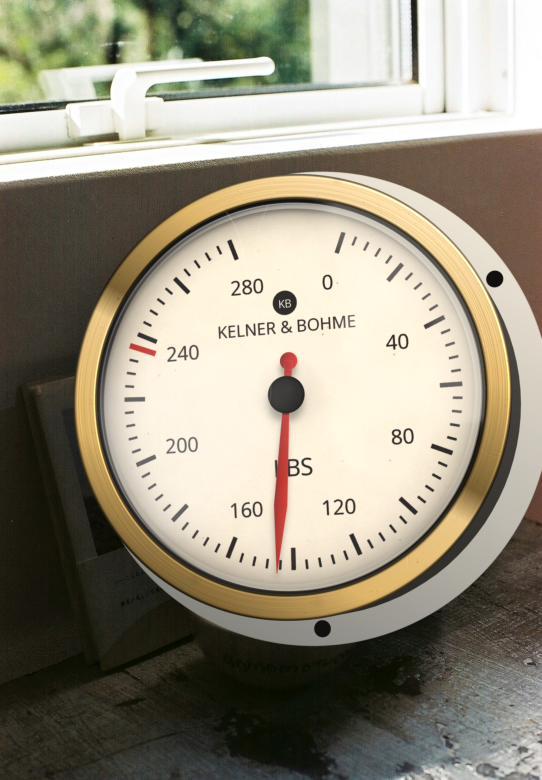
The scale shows 144 lb
